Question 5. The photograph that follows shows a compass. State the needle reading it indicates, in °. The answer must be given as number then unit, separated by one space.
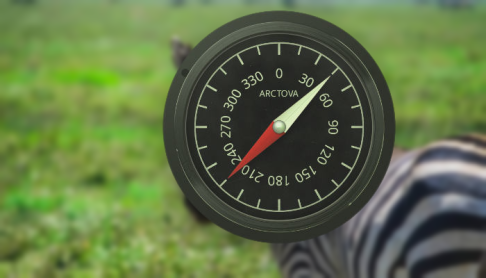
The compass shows 225 °
